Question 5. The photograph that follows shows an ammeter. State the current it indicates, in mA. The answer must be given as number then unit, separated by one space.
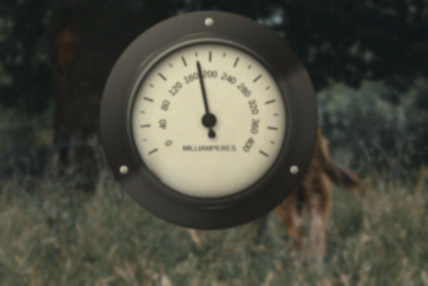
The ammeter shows 180 mA
